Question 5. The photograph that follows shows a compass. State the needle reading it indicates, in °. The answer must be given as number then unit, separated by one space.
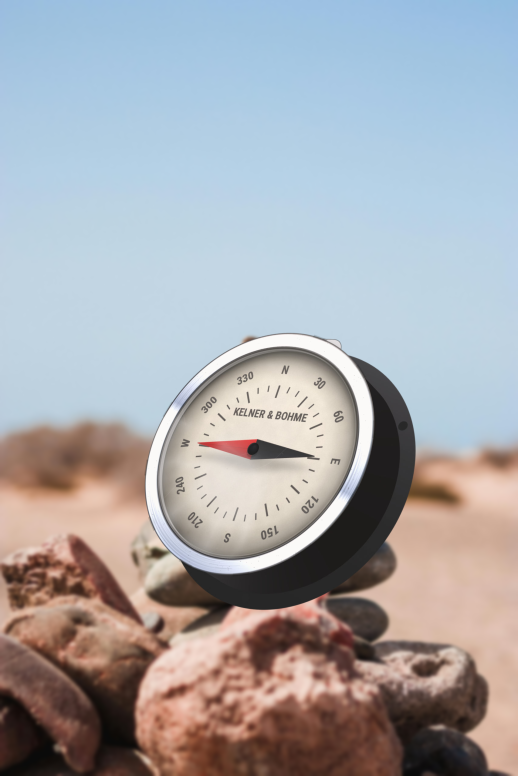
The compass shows 270 °
